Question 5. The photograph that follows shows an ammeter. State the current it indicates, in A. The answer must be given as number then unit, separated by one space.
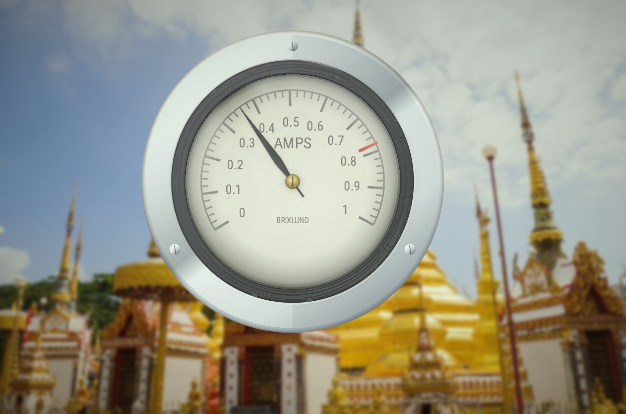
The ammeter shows 0.36 A
